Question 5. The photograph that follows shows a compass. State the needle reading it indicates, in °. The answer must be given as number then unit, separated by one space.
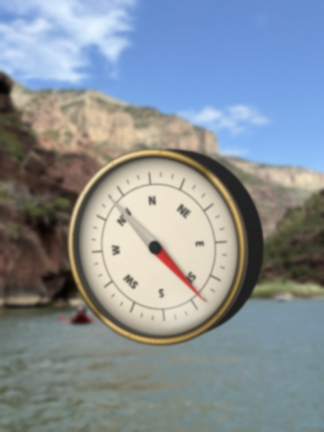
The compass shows 140 °
